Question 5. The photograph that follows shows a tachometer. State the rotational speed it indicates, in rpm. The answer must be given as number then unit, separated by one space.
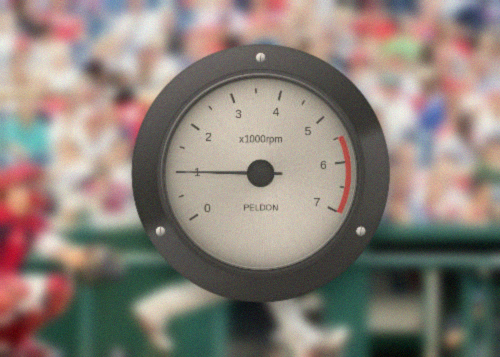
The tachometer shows 1000 rpm
